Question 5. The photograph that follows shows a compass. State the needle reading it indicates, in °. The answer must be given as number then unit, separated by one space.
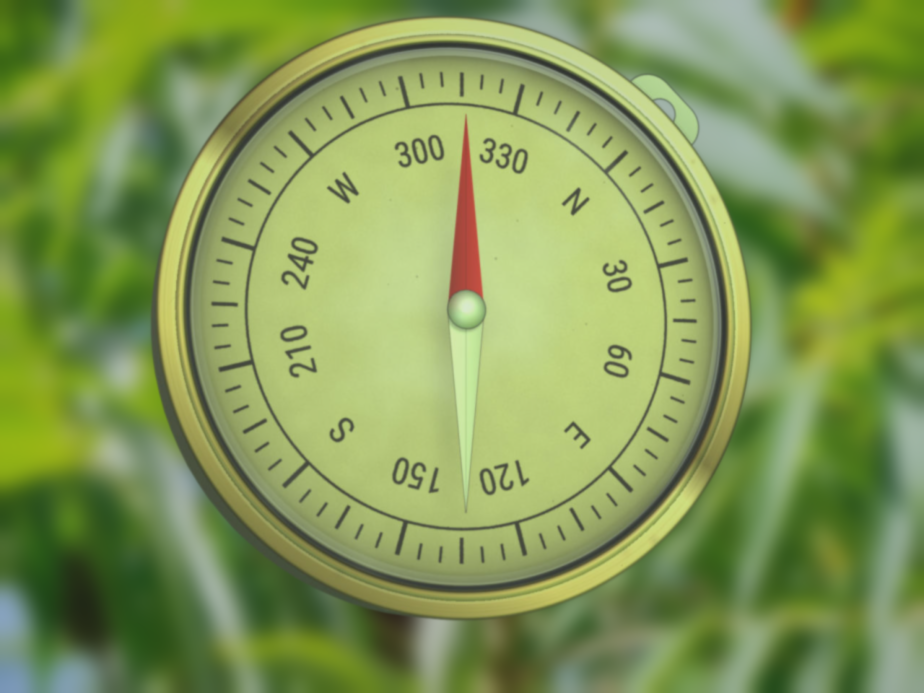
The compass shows 315 °
